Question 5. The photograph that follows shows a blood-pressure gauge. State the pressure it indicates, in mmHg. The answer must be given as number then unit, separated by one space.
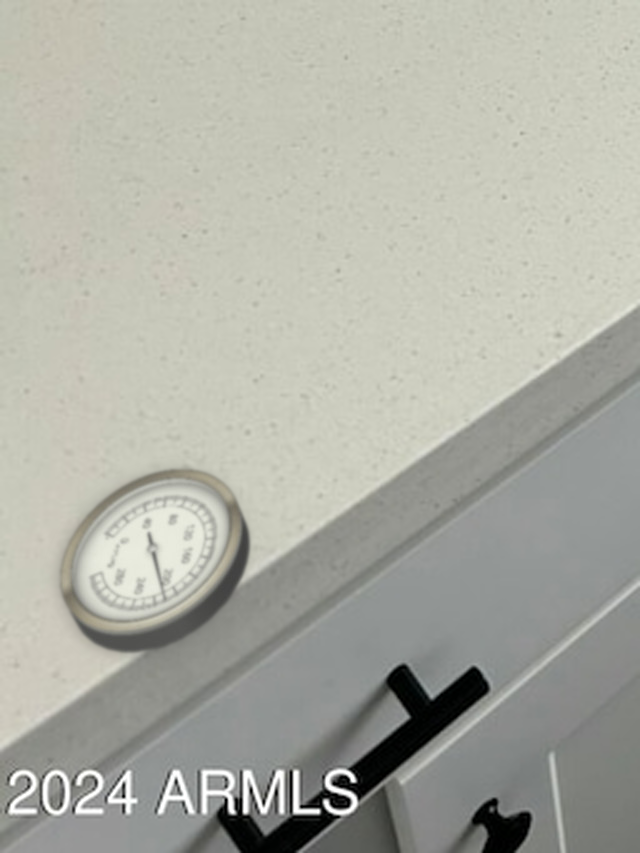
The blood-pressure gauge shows 210 mmHg
